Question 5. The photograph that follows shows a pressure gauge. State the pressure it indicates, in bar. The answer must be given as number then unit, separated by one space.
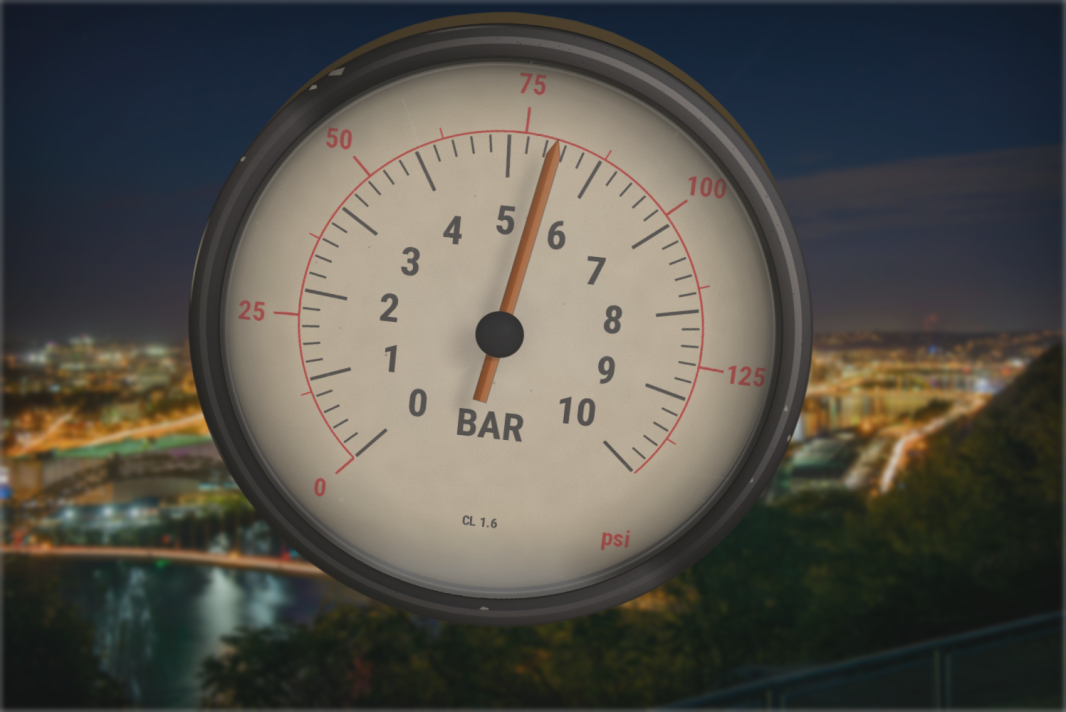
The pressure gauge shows 5.5 bar
